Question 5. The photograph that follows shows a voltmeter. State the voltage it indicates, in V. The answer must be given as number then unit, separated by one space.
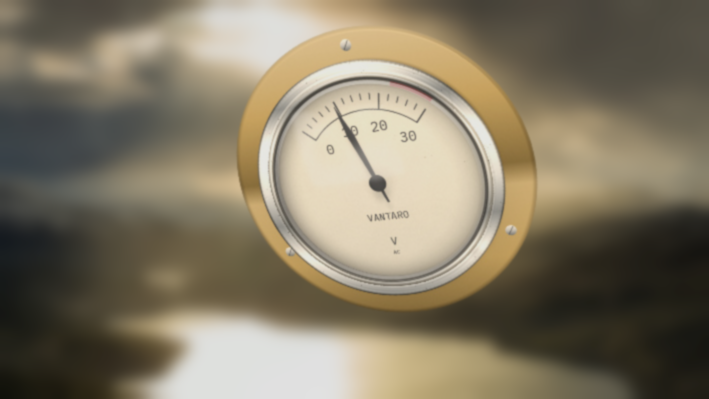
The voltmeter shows 10 V
